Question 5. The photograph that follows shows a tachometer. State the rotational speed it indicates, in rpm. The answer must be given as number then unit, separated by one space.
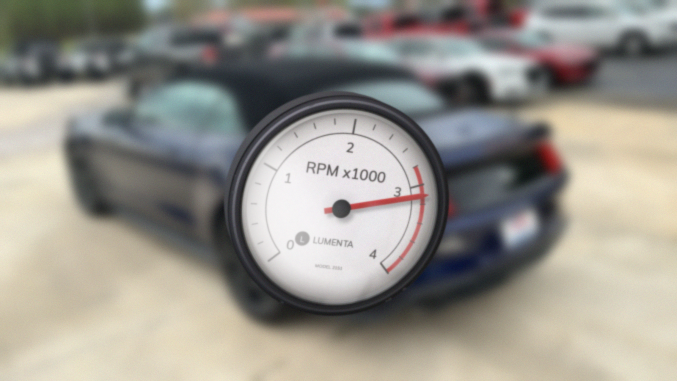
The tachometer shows 3100 rpm
